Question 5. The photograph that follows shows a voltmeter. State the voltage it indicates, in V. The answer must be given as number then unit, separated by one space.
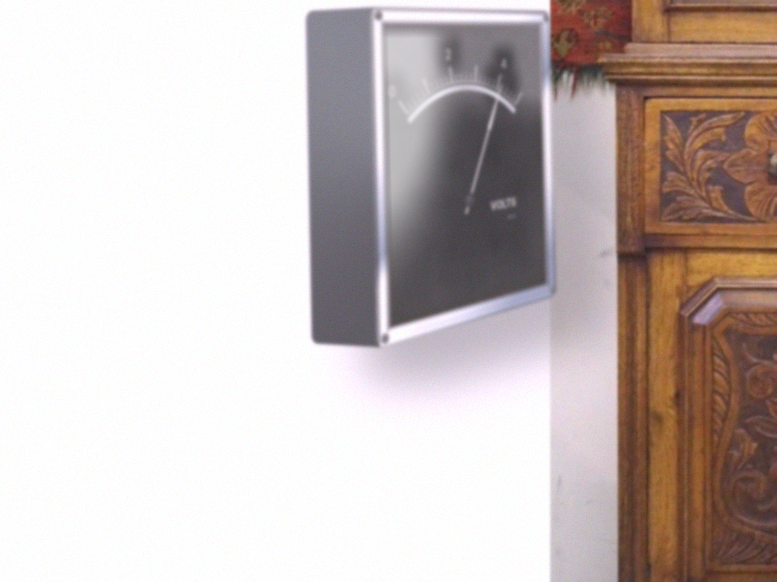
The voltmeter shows 4 V
